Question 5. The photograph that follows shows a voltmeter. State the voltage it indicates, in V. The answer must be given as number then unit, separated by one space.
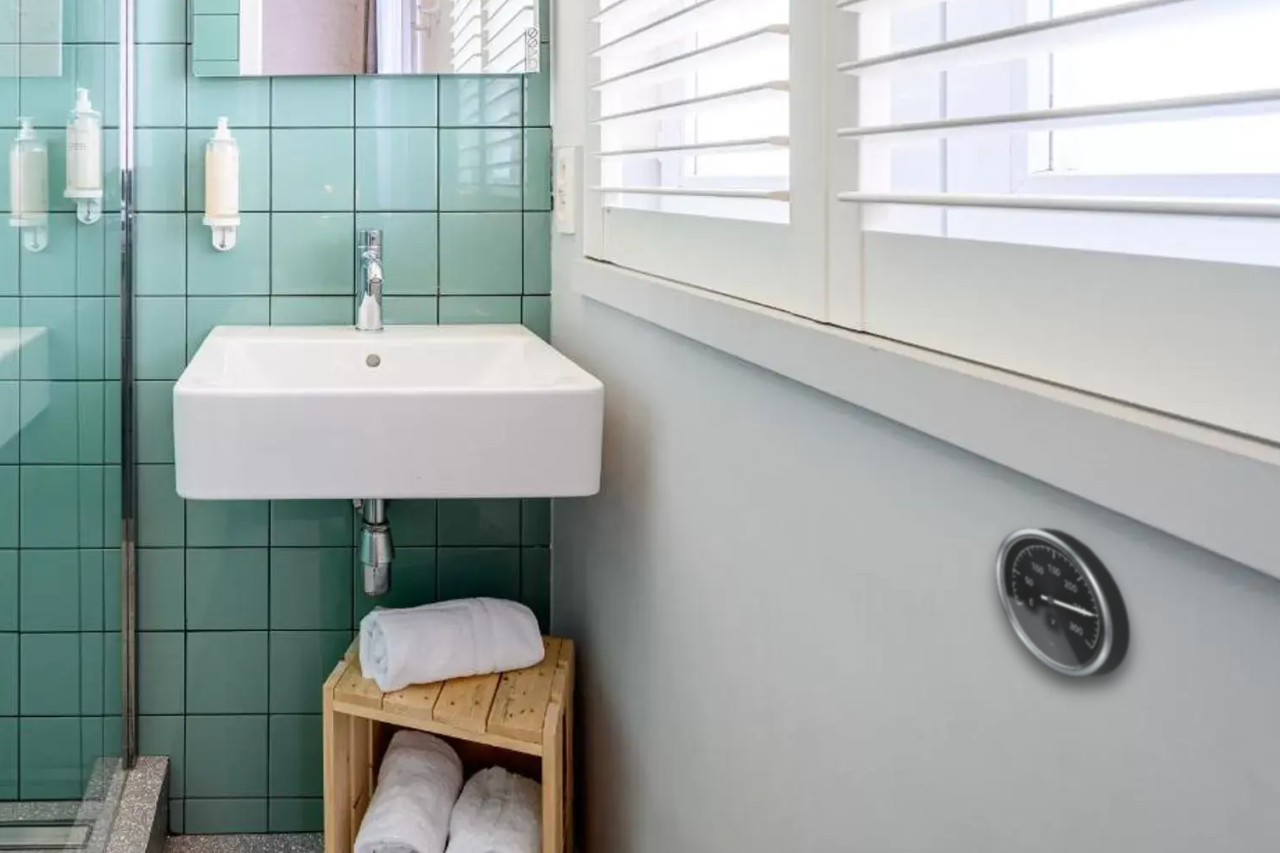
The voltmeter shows 250 V
